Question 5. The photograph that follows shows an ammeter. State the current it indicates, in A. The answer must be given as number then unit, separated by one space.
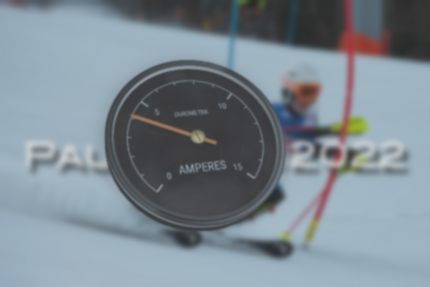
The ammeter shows 4 A
